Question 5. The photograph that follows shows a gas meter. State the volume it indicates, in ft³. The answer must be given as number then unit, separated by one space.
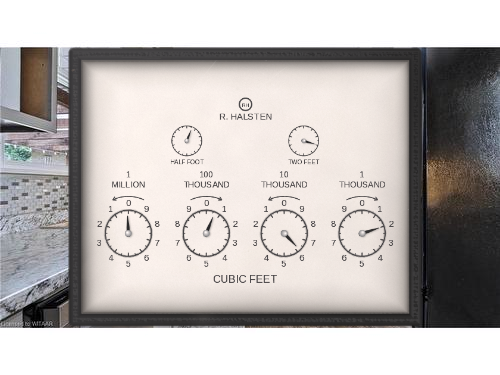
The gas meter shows 6200 ft³
